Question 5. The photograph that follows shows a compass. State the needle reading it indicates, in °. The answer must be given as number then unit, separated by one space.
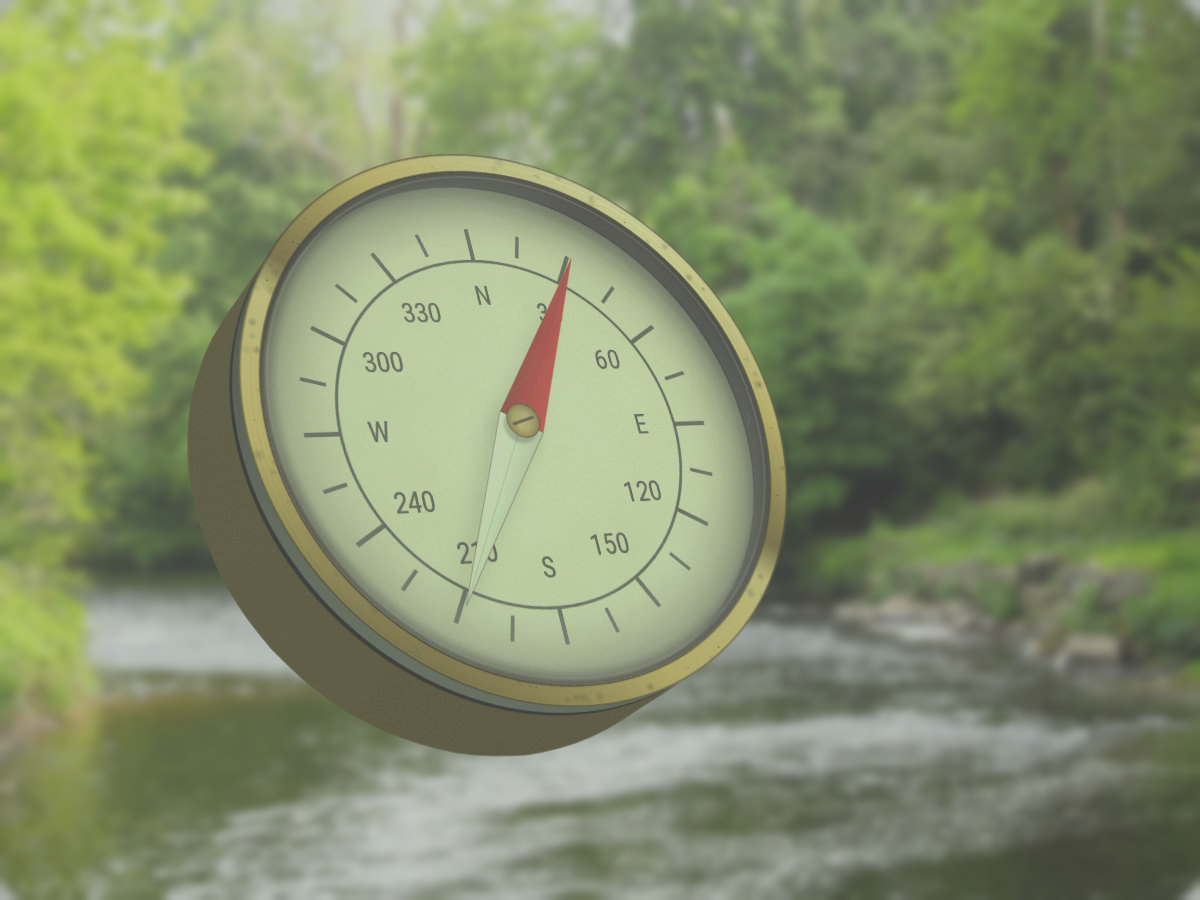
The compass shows 30 °
